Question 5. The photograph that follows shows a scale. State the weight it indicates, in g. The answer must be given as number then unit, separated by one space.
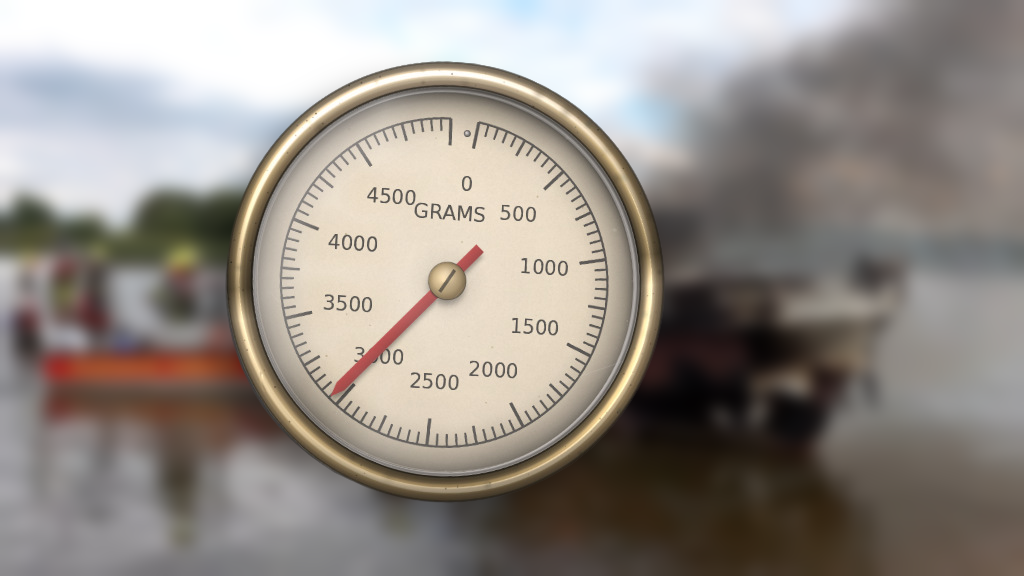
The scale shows 3050 g
